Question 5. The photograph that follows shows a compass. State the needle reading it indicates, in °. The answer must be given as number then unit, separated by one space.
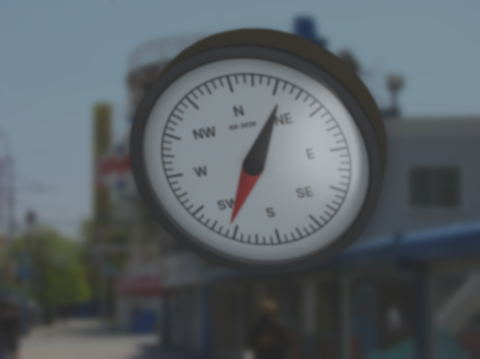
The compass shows 215 °
